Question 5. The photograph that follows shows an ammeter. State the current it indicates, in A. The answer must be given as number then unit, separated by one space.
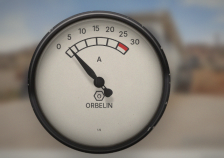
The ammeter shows 2.5 A
